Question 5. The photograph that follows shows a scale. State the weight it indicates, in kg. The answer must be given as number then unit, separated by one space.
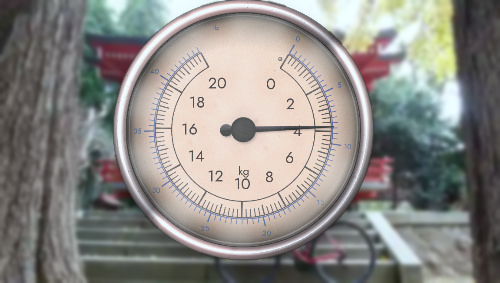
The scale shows 3.8 kg
